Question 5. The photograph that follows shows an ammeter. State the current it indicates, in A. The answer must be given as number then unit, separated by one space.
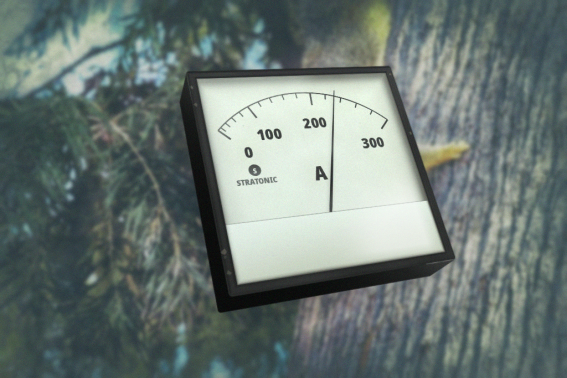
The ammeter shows 230 A
